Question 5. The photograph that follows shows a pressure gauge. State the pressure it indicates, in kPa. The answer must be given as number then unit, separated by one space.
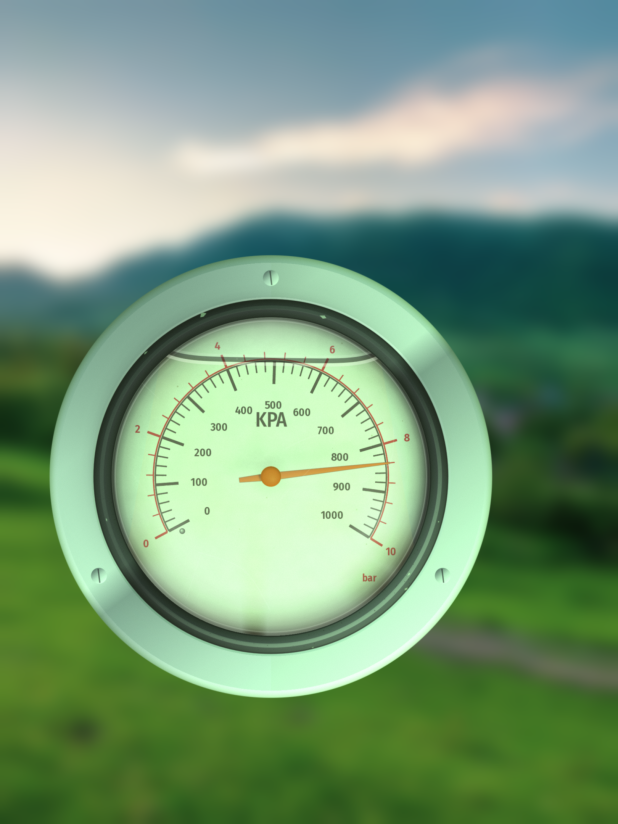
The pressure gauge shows 840 kPa
